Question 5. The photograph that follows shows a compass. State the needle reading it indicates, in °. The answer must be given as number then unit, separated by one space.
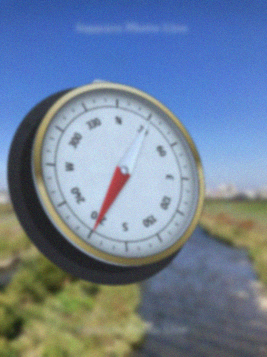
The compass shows 210 °
